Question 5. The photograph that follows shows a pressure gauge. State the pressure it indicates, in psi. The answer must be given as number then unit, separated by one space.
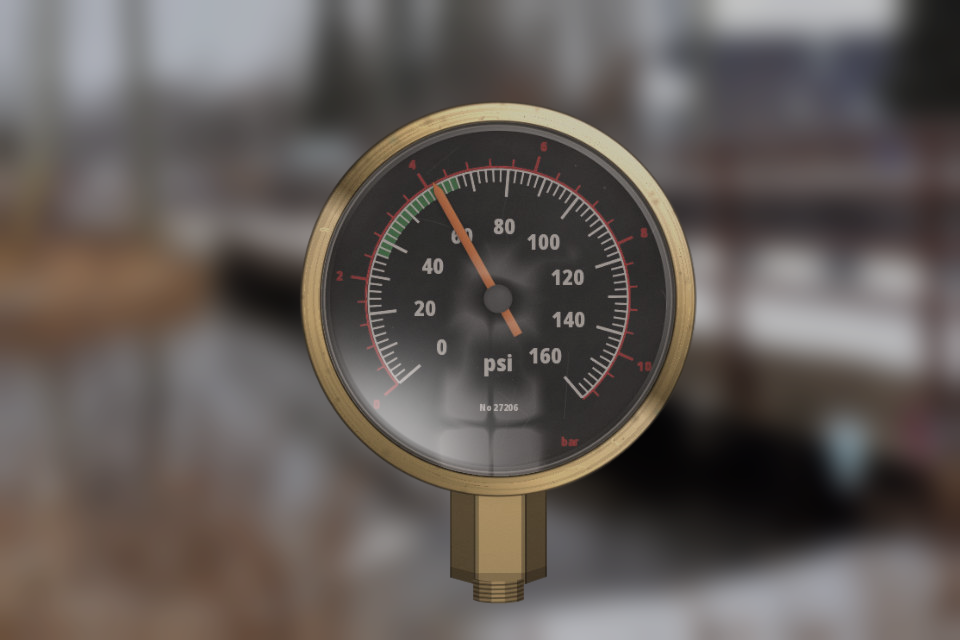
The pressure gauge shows 60 psi
